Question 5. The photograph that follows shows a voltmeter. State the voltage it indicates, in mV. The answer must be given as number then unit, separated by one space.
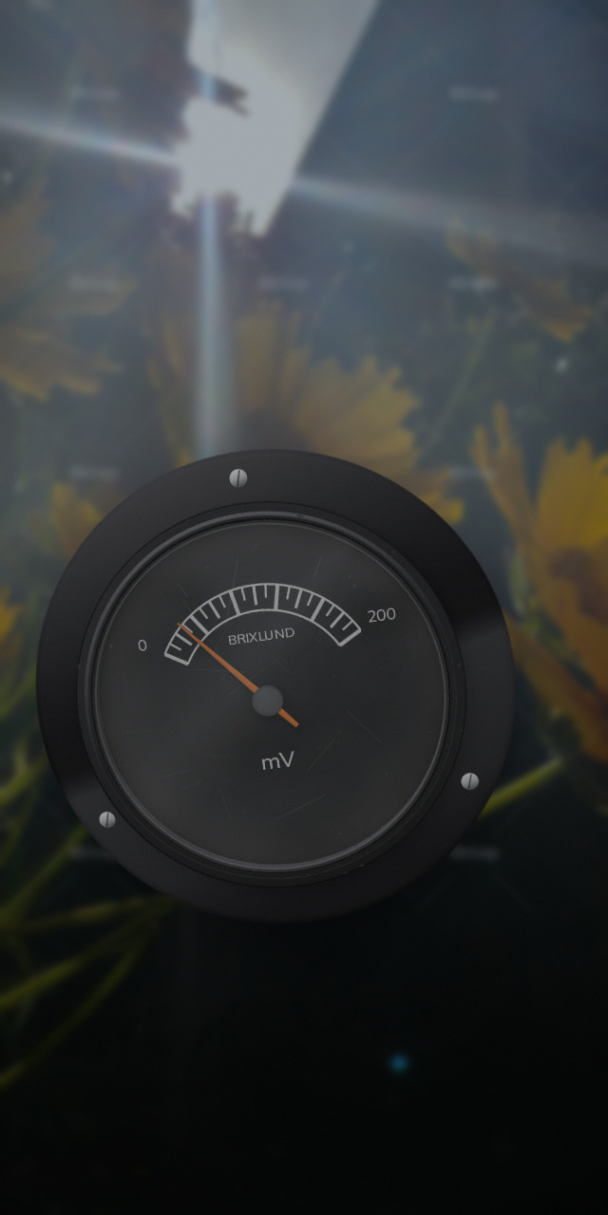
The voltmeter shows 30 mV
